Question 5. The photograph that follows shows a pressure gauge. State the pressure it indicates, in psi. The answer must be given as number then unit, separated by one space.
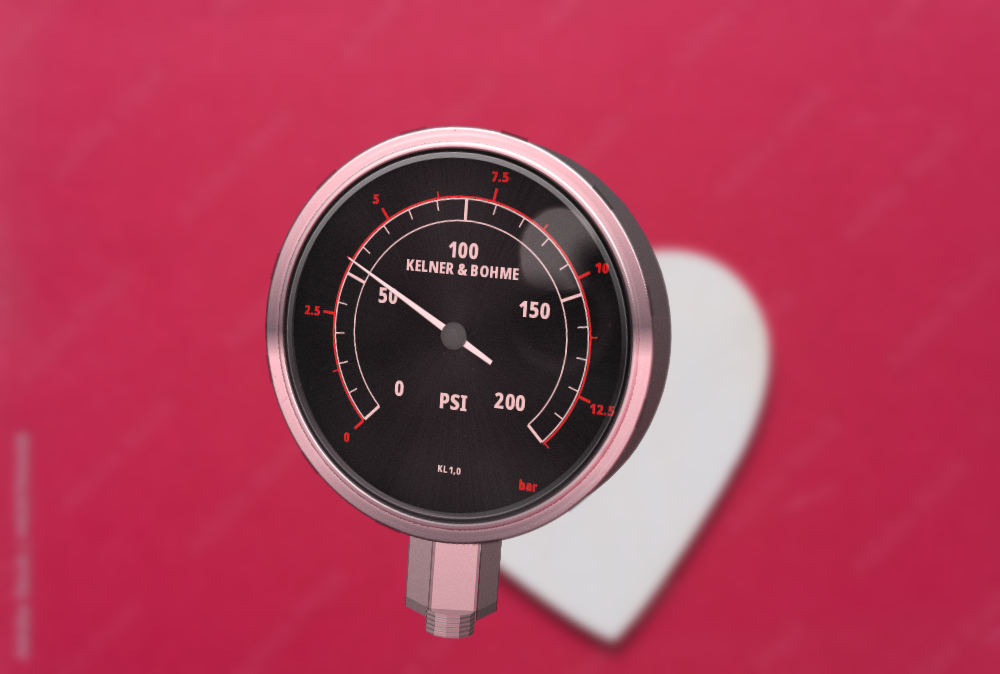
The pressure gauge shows 55 psi
